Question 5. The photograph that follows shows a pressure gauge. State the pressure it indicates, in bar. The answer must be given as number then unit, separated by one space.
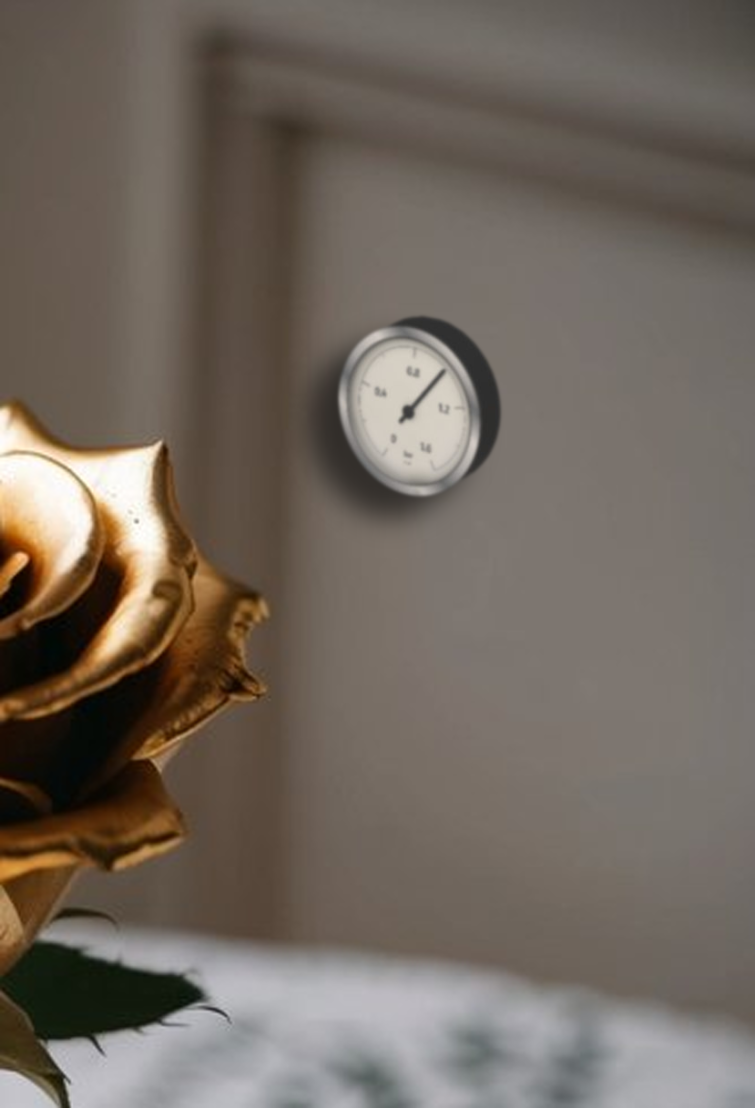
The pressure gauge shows 1 bar
